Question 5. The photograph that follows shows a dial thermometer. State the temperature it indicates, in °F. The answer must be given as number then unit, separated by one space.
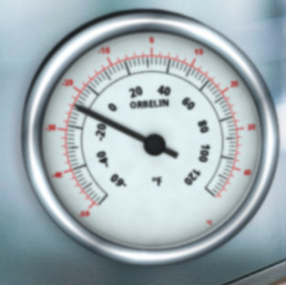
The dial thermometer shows -10 °F
